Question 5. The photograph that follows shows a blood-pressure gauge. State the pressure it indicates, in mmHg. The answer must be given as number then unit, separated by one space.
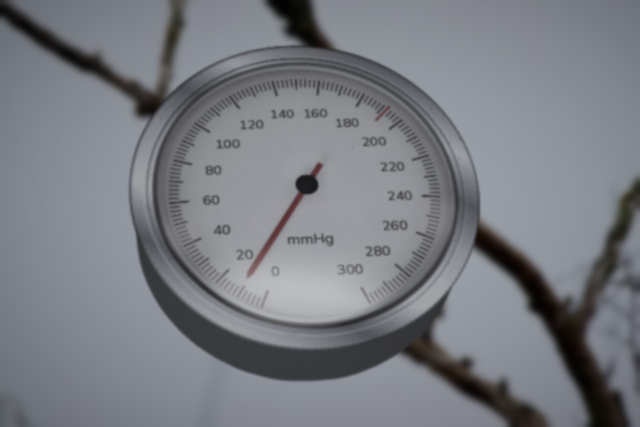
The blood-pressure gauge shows 10 mmHg
